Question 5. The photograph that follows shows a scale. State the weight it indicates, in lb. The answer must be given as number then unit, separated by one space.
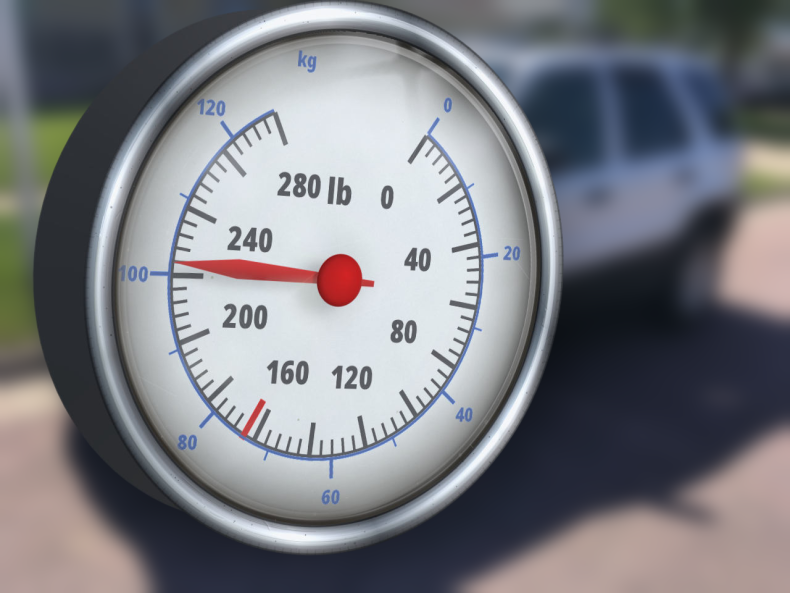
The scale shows 224 lb
